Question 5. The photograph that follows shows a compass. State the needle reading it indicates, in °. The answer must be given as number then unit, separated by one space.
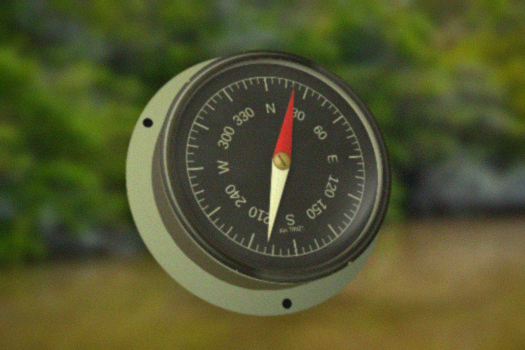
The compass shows 20 °
